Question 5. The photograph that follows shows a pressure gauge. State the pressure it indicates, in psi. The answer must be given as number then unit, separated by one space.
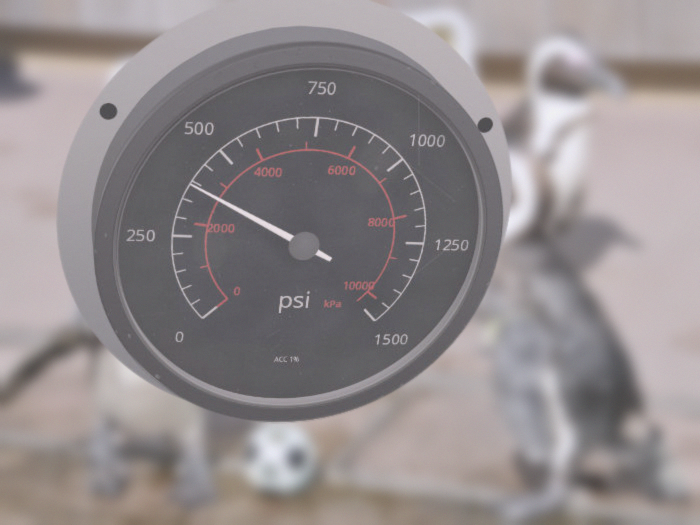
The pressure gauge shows 400 psi
